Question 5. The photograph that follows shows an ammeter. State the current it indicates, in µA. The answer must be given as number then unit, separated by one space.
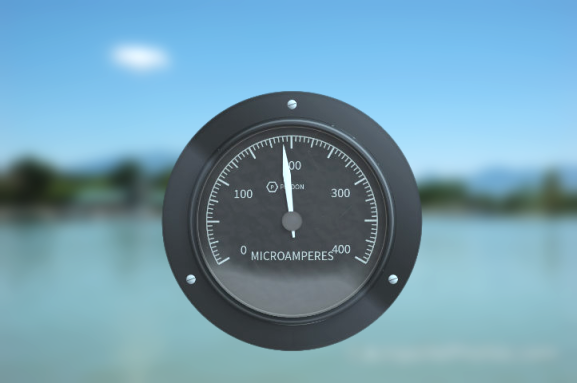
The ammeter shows 190 µA
